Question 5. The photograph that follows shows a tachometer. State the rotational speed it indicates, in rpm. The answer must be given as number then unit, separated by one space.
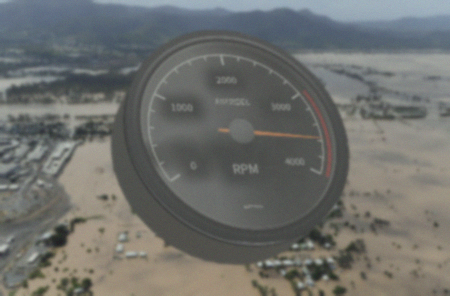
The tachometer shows 3600 rpm
